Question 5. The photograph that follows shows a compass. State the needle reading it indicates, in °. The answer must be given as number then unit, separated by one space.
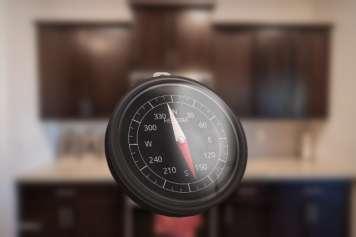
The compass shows 170 °
